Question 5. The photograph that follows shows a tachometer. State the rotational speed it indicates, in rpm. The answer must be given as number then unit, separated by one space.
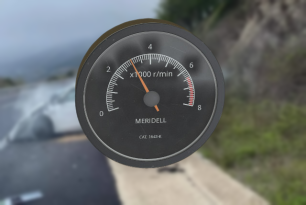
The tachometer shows 3000 rpm
